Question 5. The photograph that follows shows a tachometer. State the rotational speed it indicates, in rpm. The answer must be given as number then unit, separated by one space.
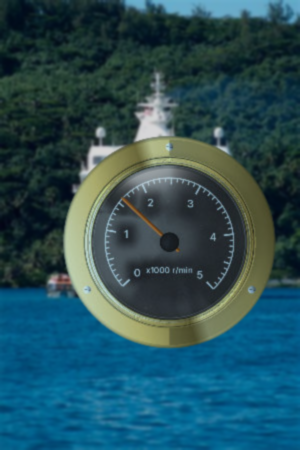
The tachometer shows 1600 rpm
